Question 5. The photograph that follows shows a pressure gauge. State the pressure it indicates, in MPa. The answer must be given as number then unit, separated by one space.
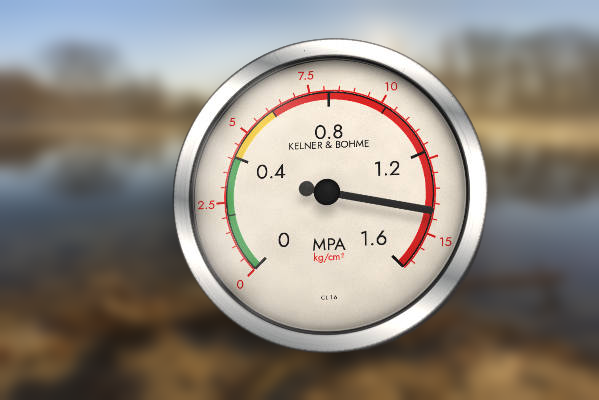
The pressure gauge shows 1.4 MPa
